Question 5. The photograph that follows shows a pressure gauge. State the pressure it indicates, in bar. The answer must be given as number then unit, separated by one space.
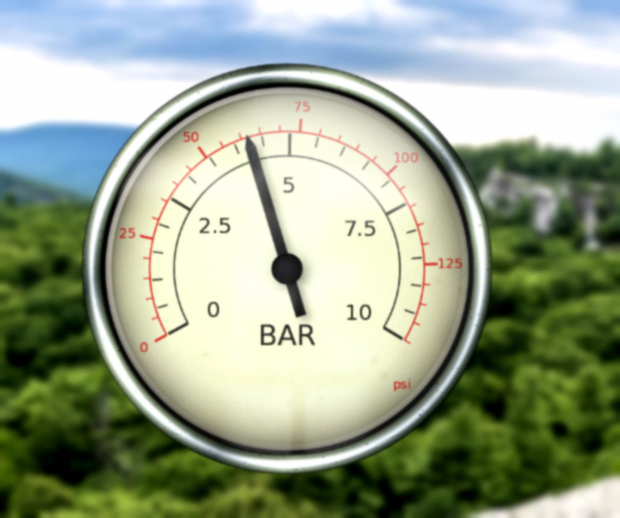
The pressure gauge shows 4.25 bar
